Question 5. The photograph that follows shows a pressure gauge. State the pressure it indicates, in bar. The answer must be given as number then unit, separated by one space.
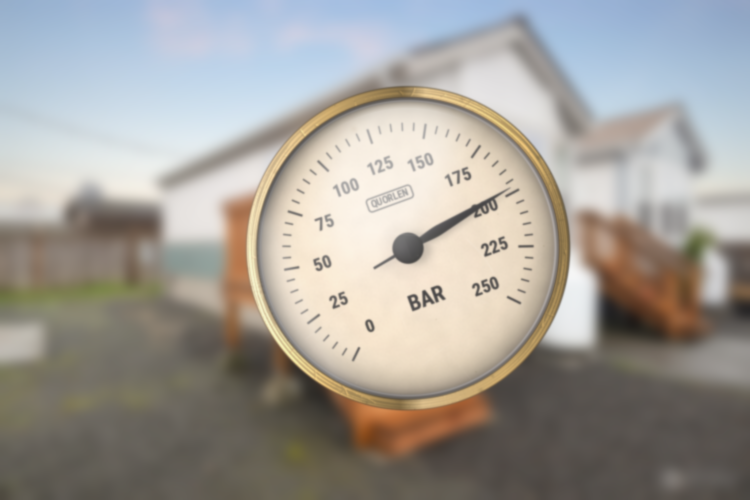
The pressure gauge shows 197.5 bar
